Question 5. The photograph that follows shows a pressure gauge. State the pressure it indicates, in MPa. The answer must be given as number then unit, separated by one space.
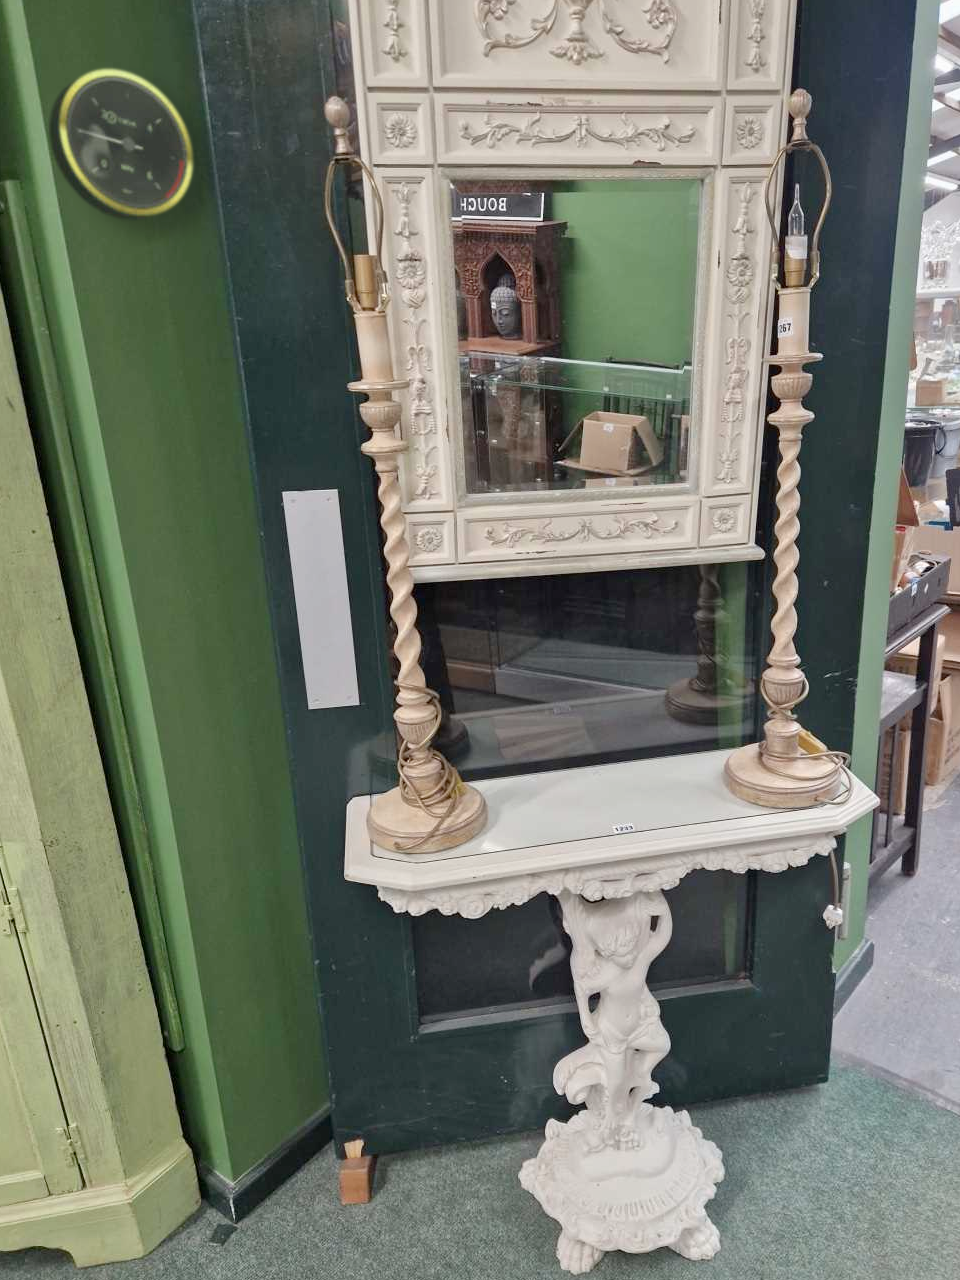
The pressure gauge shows 1 MPa
